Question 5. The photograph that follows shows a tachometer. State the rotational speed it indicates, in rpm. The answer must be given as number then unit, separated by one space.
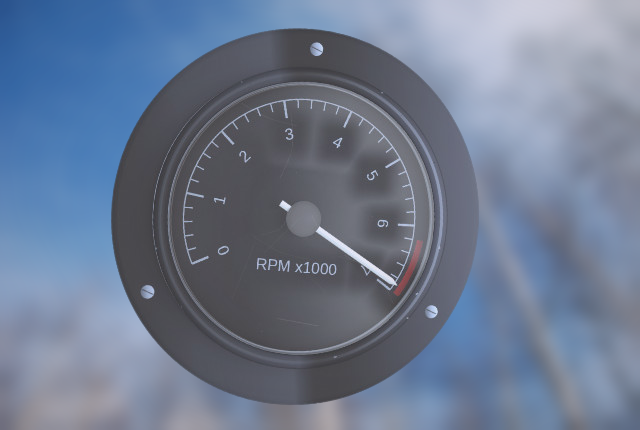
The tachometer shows 6900 rpm
